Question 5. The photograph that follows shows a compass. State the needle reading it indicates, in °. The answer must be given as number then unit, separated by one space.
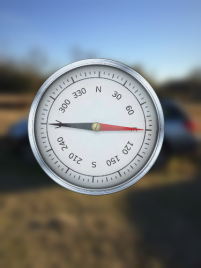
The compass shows 90 °
